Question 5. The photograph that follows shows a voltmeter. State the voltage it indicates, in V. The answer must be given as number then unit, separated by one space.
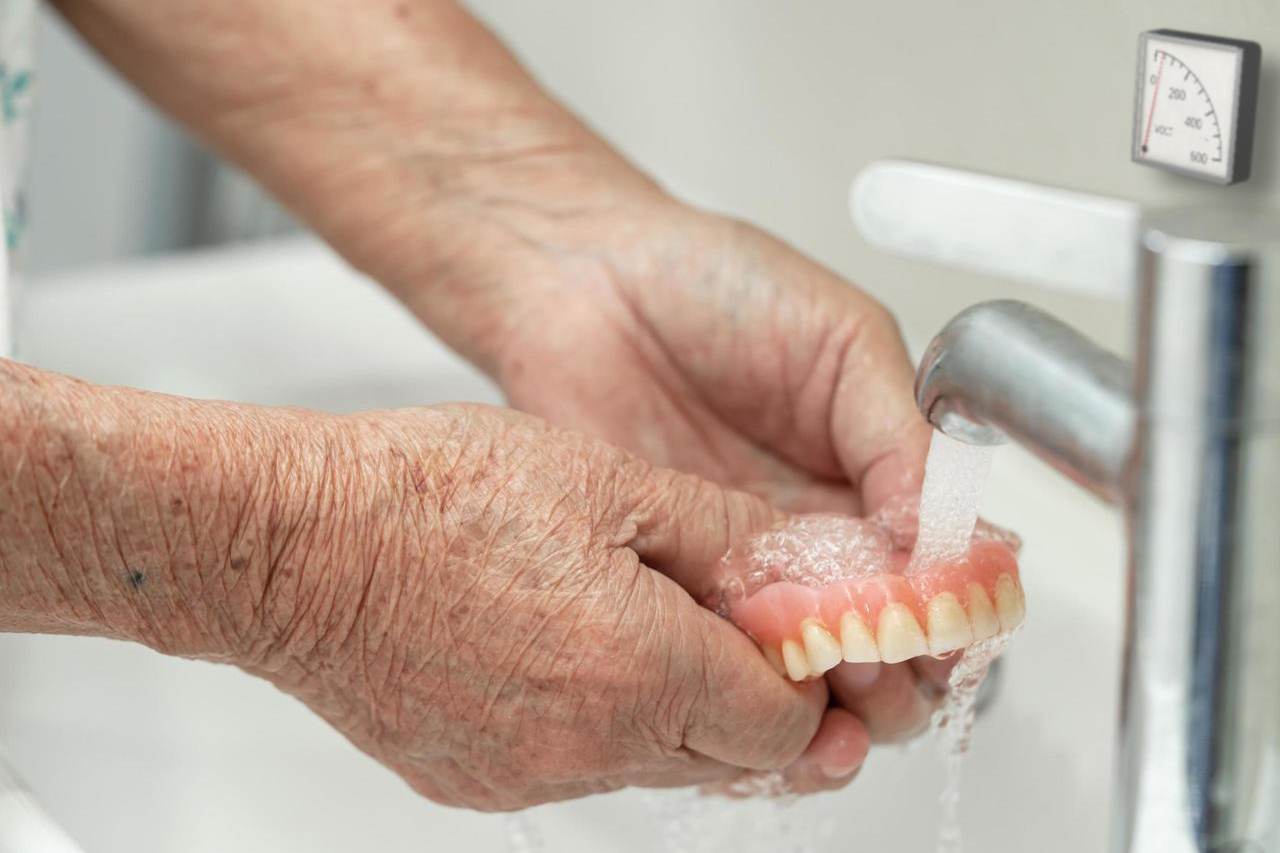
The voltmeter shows 50 V
